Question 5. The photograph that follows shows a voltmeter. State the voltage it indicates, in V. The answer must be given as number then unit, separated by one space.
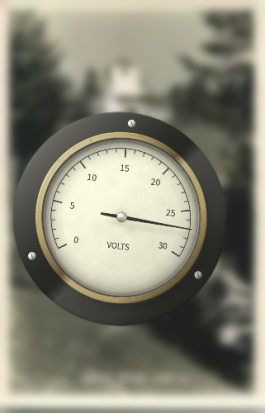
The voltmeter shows 27 V
